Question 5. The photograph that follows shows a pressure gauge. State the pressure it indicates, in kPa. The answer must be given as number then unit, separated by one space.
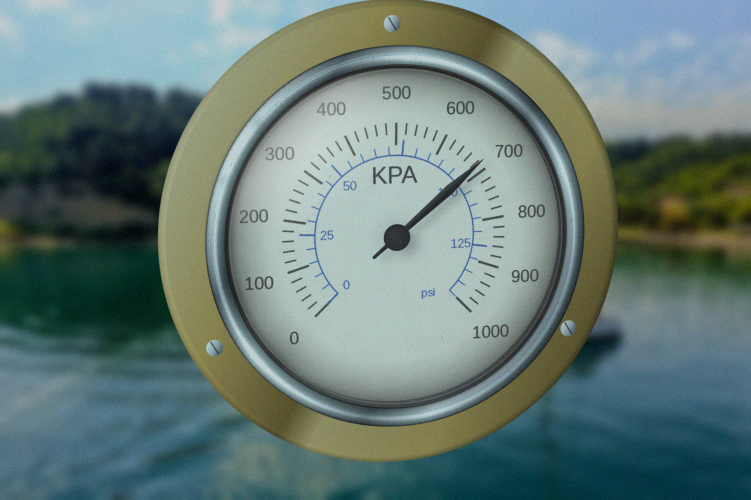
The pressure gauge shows 680 kPa
